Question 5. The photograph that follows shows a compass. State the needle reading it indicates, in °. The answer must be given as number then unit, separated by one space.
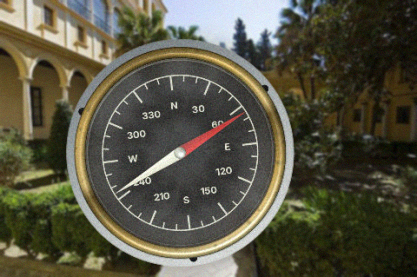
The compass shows 65 °
